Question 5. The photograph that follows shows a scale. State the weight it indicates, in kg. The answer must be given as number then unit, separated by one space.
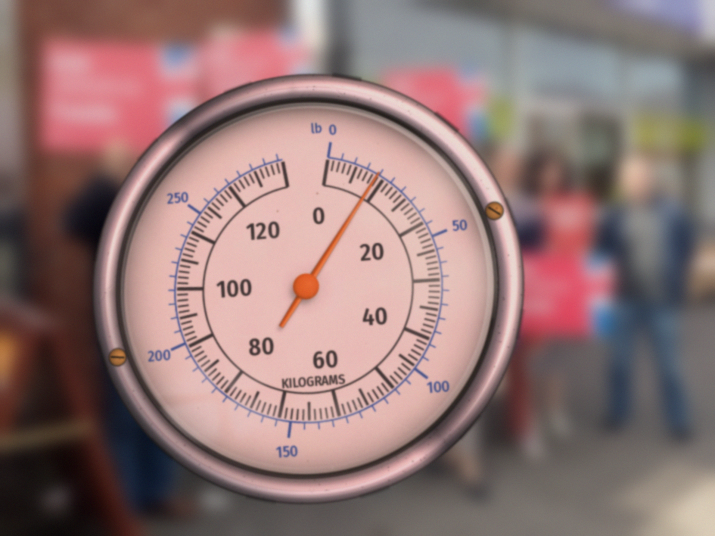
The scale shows 9 kg
